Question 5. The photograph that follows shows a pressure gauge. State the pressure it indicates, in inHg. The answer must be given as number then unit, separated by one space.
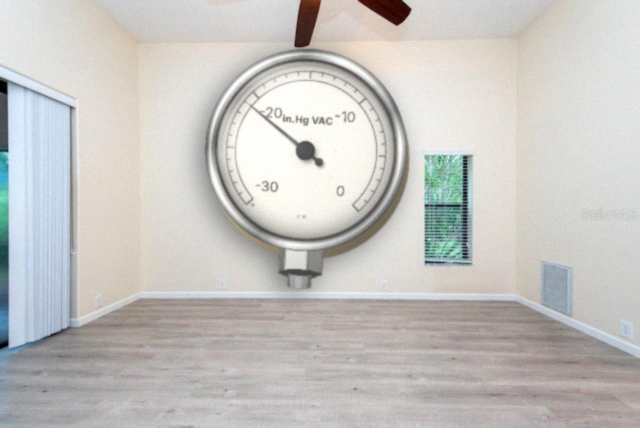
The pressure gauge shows -21 inHg
